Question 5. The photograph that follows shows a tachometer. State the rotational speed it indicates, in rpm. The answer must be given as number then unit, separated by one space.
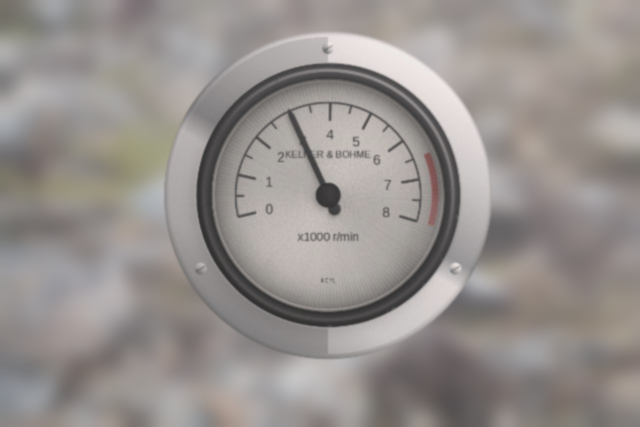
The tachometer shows 3000 rpm
